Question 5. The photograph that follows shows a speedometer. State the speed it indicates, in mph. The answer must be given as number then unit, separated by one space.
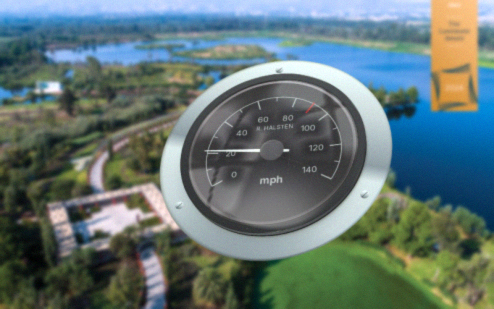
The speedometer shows 20 mph
